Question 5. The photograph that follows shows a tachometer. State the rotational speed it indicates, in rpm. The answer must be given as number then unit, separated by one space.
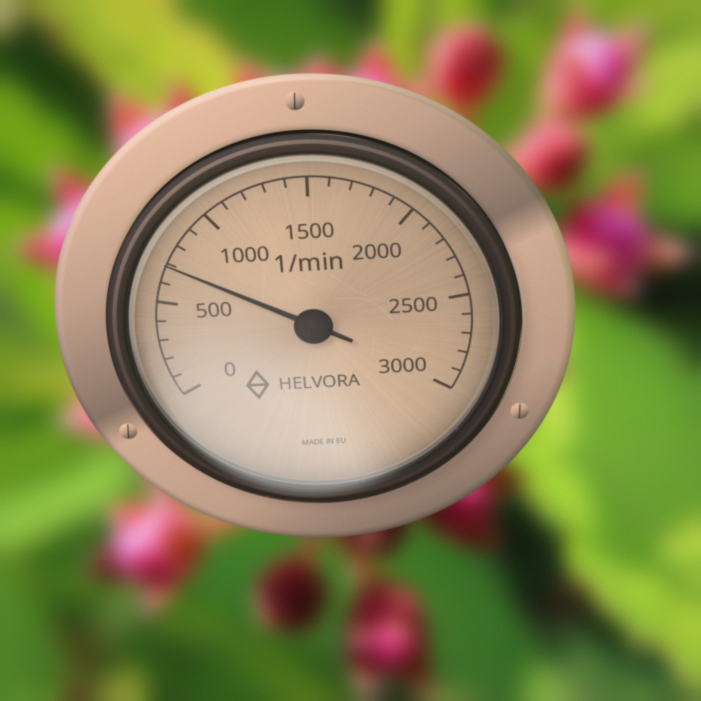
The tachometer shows 700 rpm
